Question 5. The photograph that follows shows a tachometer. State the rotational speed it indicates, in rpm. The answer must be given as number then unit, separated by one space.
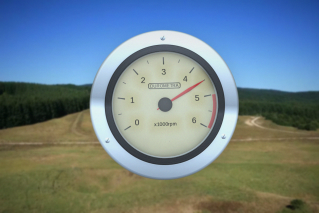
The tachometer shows 4500 rpm
